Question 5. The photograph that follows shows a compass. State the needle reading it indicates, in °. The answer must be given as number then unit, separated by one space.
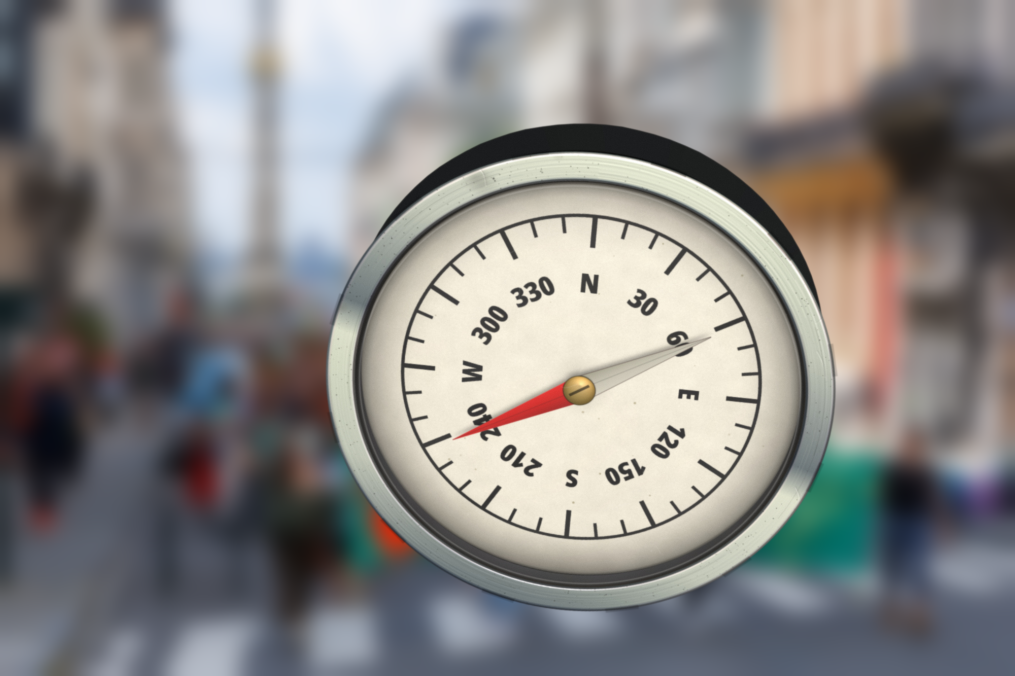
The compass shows 240 °
